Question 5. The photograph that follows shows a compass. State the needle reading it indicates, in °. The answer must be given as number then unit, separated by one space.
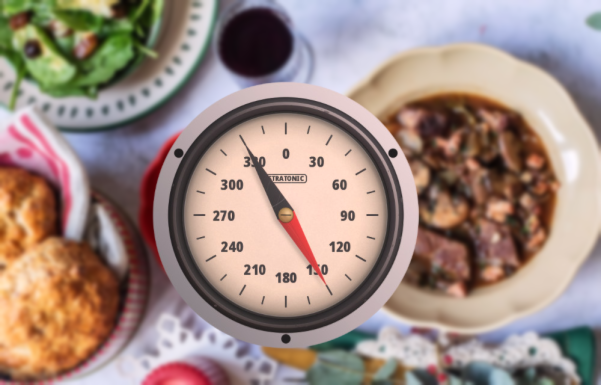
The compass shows 150 °
